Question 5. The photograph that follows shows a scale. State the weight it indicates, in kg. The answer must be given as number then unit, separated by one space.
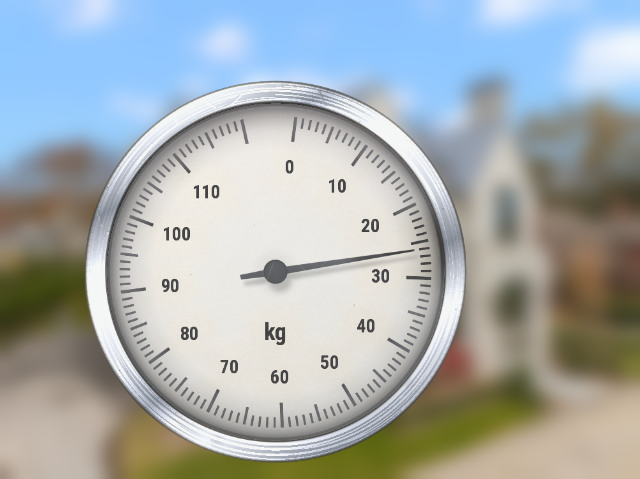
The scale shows 26 kg
